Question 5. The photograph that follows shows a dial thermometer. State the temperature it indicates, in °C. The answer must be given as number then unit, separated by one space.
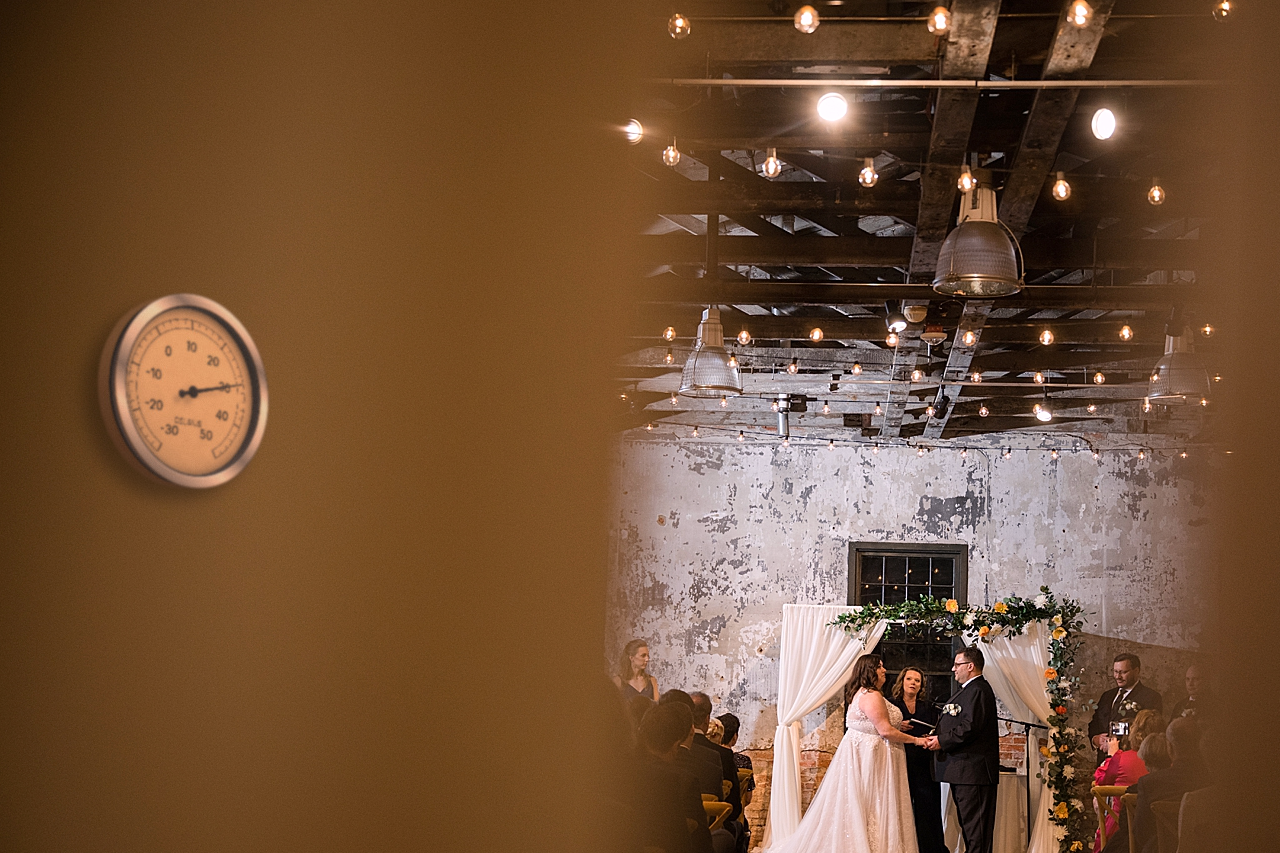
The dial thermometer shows 30 °C
